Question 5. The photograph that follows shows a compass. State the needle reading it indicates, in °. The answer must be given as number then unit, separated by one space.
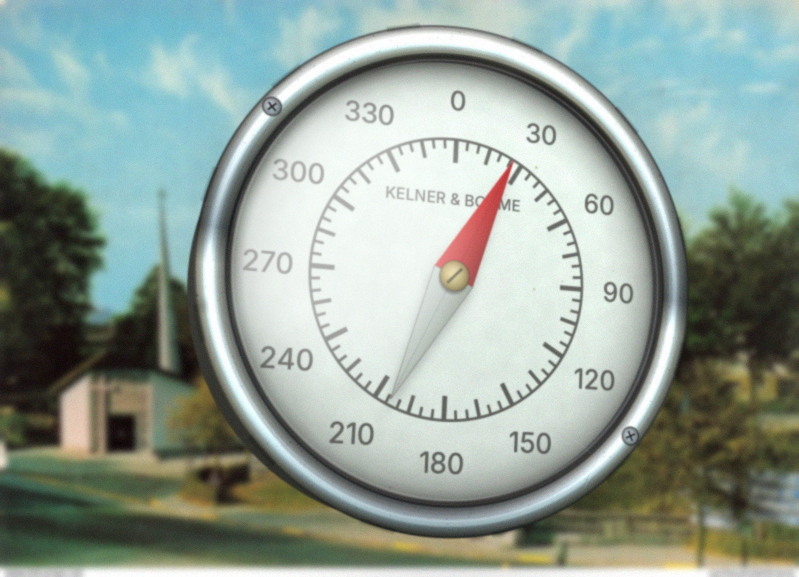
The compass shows 25 °
